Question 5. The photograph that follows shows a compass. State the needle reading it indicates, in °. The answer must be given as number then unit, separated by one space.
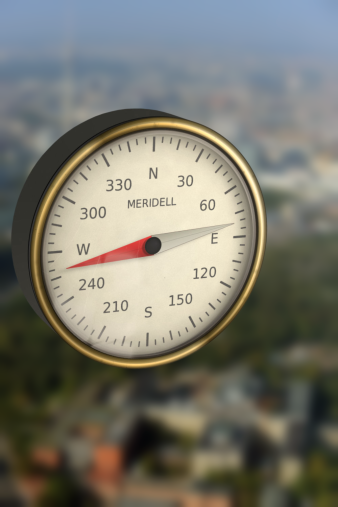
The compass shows 260 °
